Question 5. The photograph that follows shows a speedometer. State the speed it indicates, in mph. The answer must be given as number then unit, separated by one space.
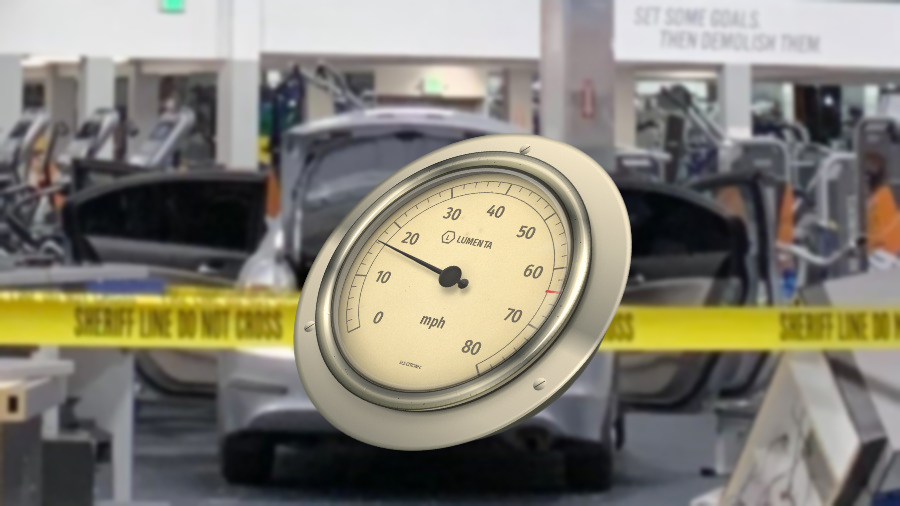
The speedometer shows 16 mph
